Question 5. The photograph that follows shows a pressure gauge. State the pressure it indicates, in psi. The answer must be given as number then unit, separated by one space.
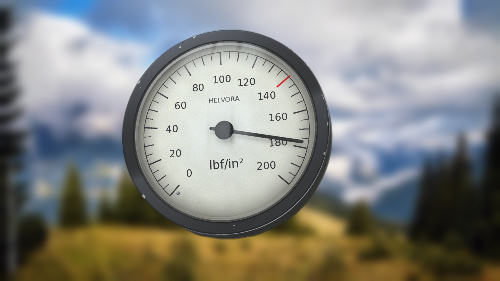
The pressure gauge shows 177.5 psi
